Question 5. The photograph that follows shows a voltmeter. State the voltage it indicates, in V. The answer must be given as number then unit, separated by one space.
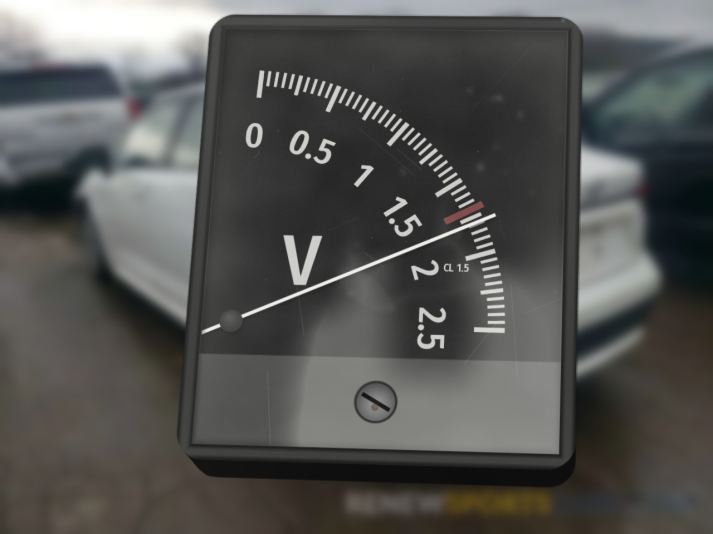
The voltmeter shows 1.8 V
